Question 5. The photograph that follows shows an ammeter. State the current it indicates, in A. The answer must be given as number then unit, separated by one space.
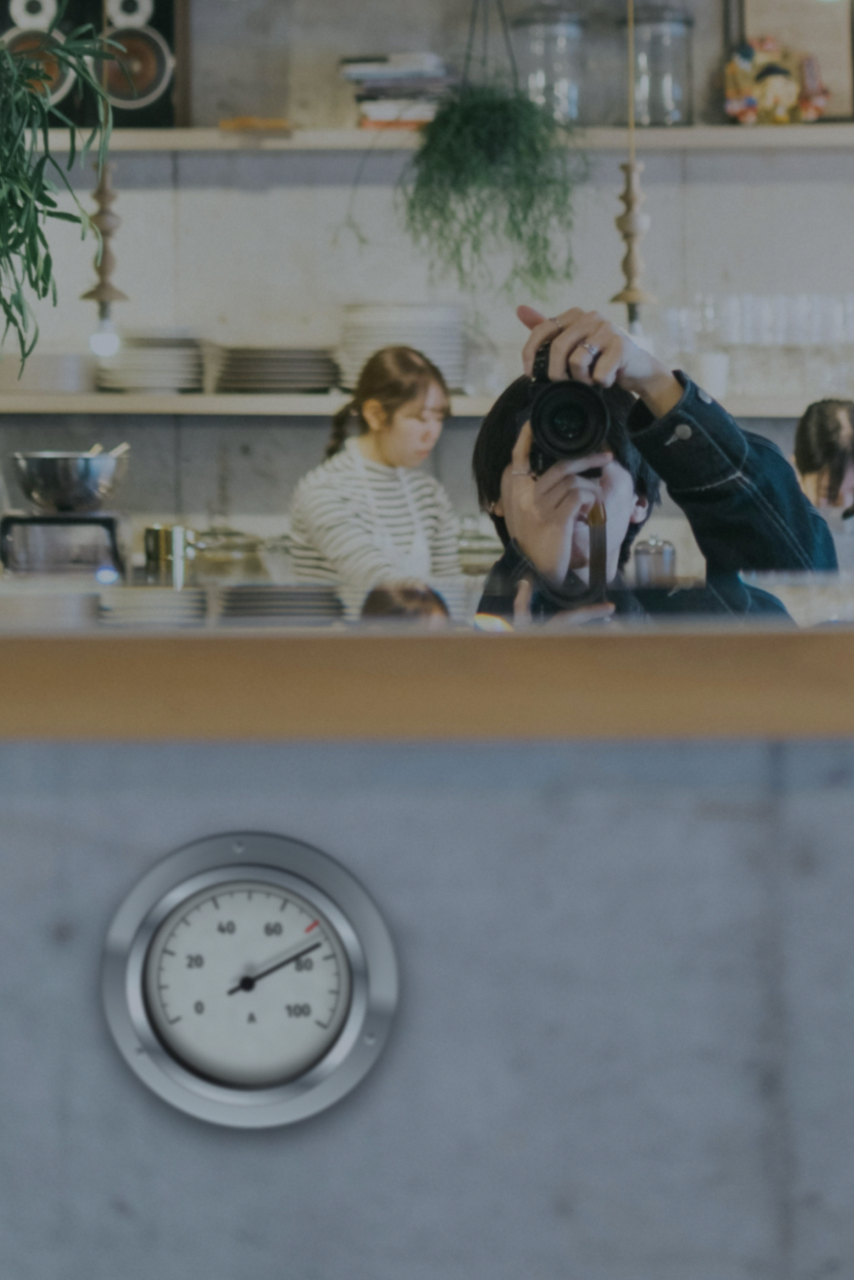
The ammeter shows 75 A
